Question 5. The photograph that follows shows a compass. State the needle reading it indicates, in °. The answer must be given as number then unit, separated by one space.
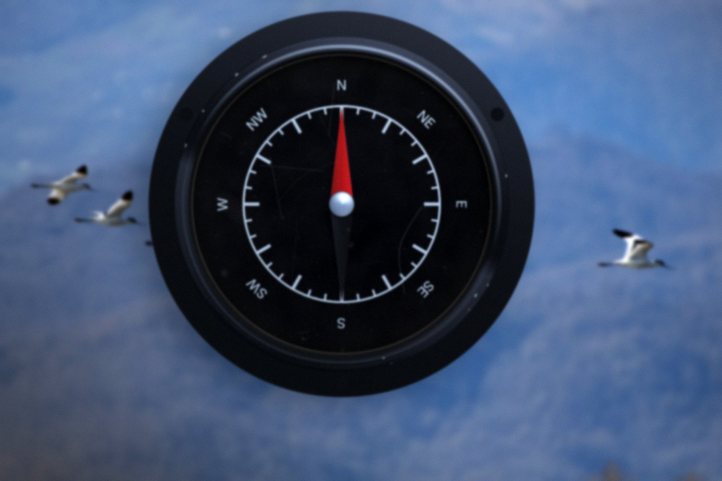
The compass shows 0 °
